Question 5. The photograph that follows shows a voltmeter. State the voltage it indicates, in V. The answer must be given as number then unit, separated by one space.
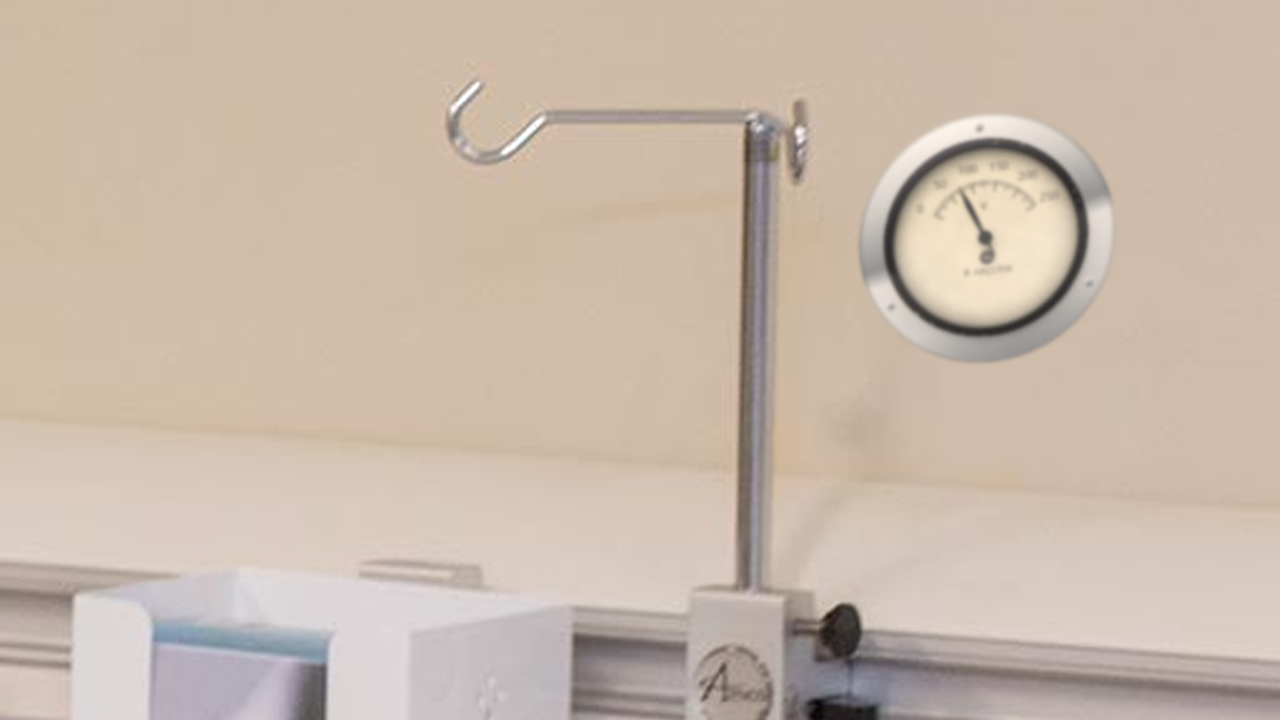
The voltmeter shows 75 V
